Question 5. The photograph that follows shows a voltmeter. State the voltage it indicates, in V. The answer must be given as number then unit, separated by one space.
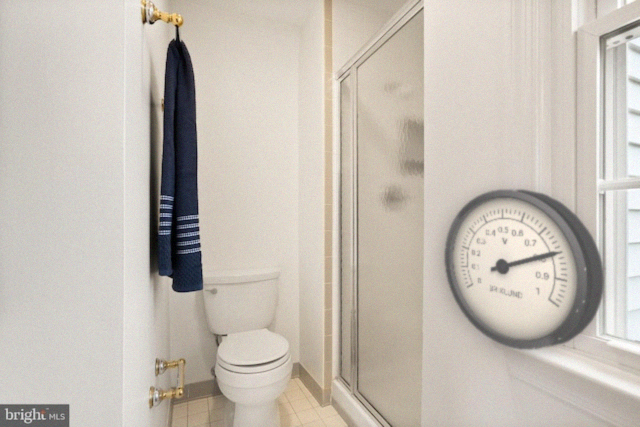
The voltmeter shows 0.8 V
